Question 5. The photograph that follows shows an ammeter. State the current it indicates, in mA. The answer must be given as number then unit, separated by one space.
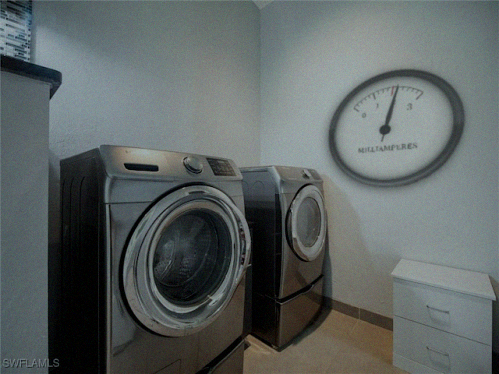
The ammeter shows 2 mA
